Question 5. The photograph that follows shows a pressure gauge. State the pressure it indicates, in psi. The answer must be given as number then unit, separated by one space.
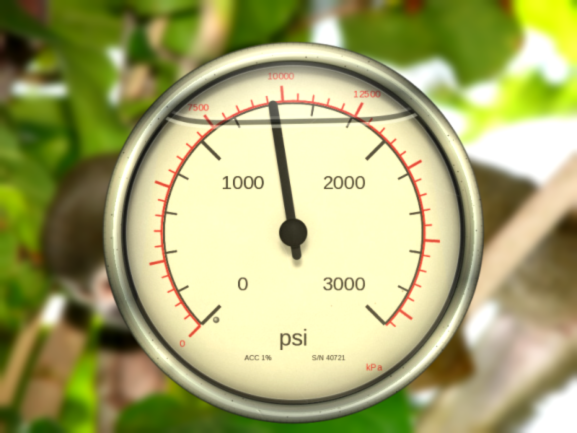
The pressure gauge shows 1400 psi
